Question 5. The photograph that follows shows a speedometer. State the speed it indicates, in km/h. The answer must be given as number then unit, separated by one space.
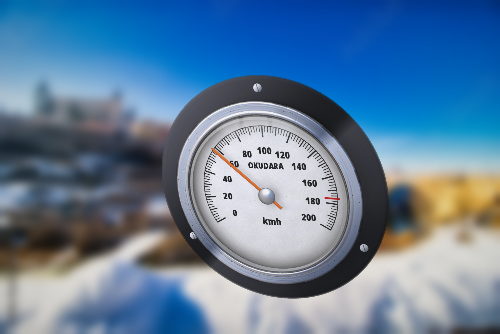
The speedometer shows 60 km/h
